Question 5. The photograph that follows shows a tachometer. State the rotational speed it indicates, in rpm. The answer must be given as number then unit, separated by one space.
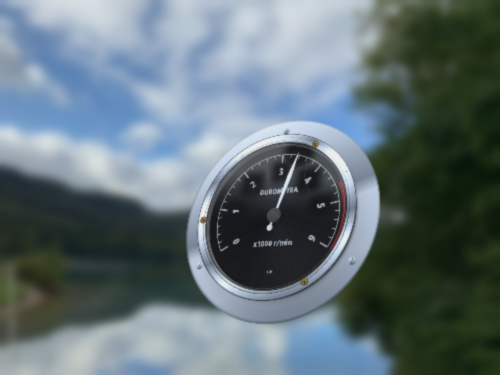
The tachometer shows 3400 rpm
